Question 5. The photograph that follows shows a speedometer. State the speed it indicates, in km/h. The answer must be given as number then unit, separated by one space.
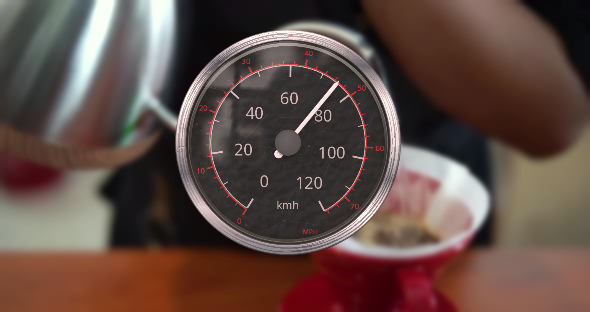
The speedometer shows 75 km/h
